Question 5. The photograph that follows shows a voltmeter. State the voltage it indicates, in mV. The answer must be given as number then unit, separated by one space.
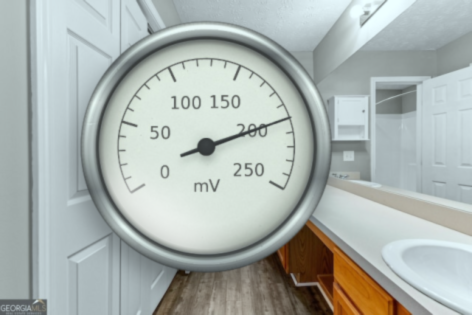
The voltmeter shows 200 mV
